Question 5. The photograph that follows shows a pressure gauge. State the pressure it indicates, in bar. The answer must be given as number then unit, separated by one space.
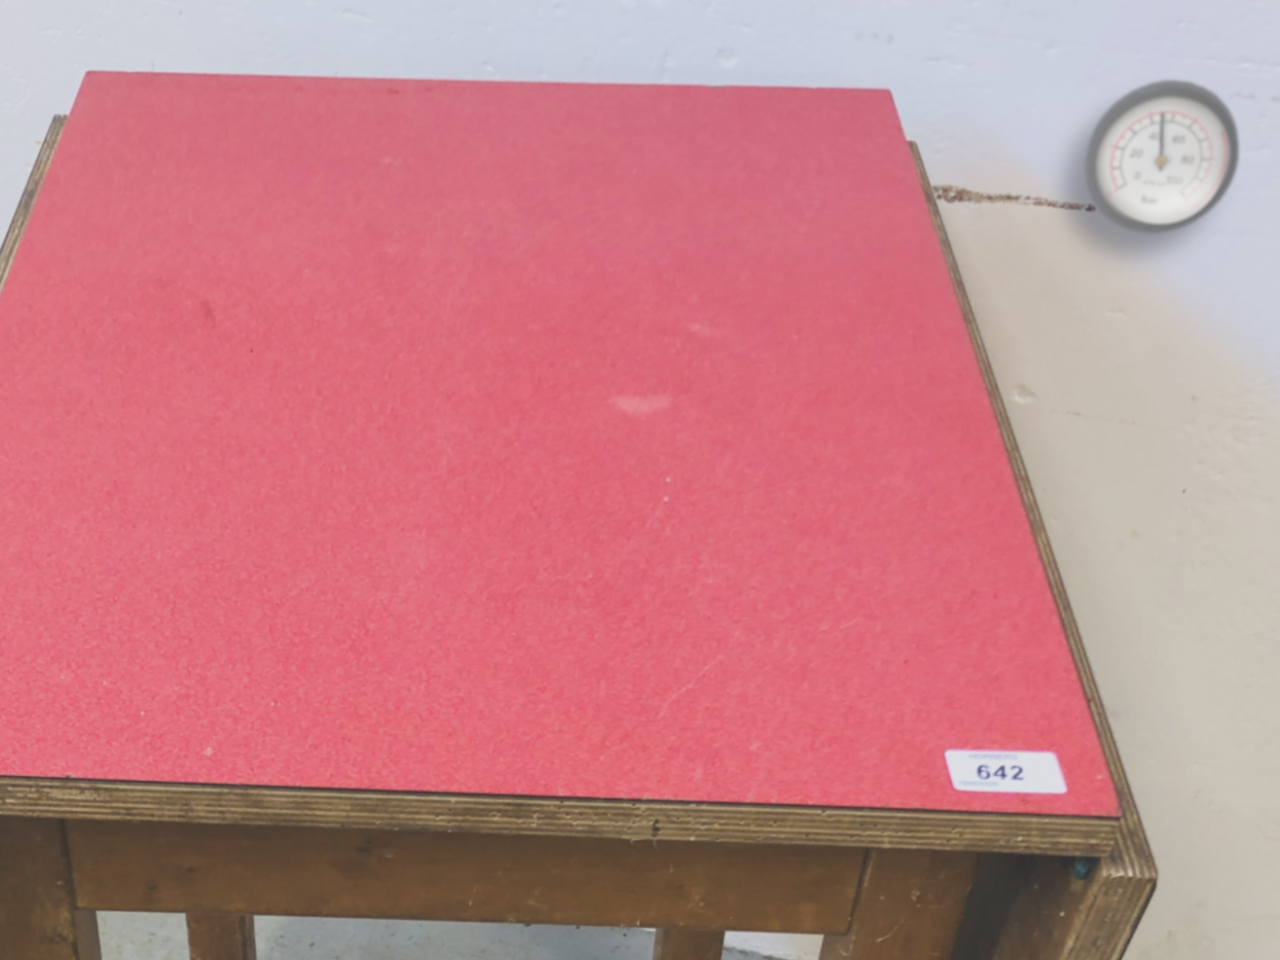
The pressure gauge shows 45 bar
